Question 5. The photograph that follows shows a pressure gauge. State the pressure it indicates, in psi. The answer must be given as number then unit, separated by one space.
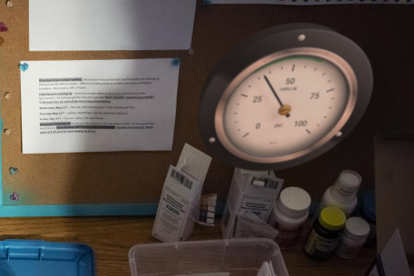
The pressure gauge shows 37.5 psi
